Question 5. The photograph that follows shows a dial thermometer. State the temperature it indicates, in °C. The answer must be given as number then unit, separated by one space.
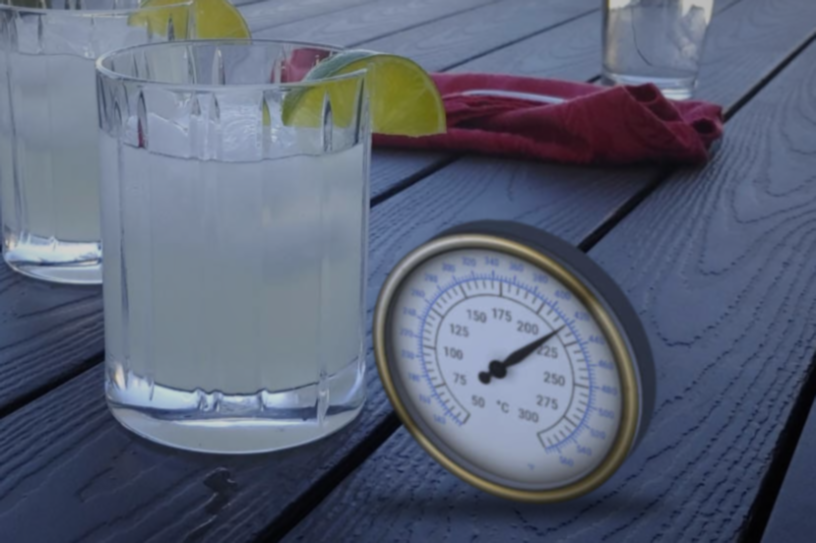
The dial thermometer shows 215 °C
